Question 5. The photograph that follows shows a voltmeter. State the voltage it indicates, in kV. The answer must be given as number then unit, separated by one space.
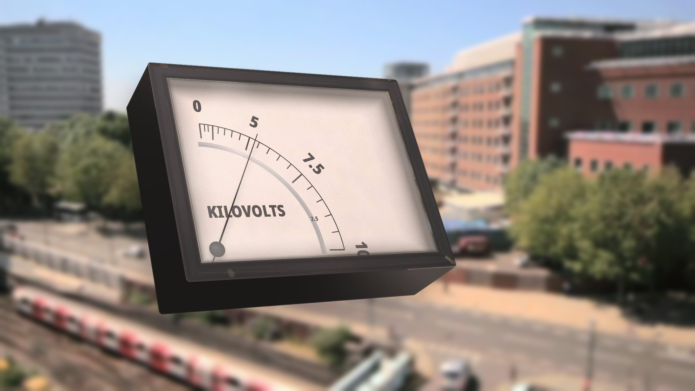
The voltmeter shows 5.25 kV
